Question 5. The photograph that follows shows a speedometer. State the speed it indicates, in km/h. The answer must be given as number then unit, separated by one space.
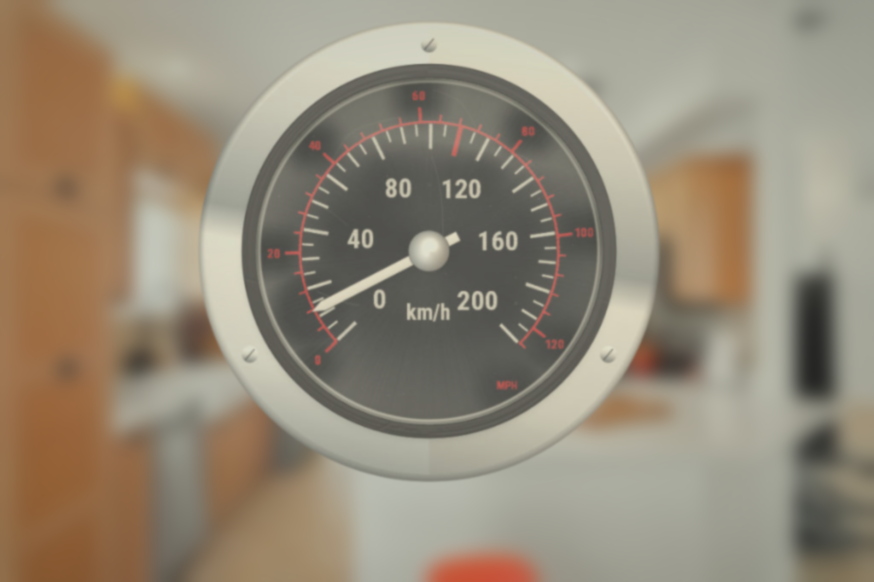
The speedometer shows 12.5 km/h
